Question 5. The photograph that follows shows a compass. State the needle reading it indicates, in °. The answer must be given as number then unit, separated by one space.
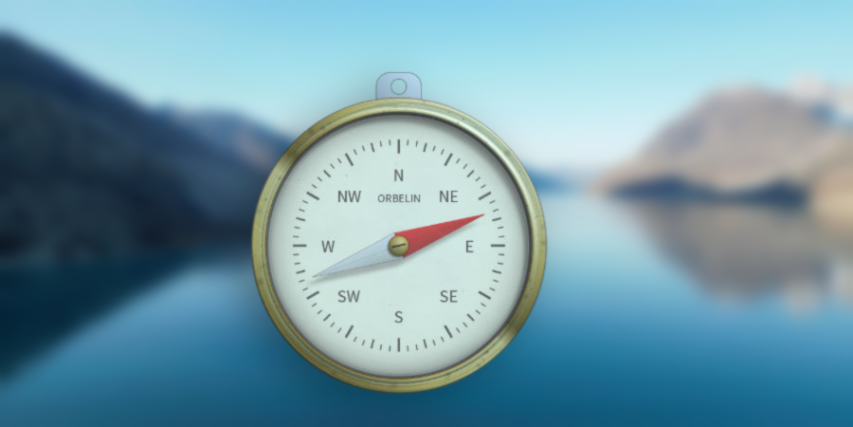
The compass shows 70 °
